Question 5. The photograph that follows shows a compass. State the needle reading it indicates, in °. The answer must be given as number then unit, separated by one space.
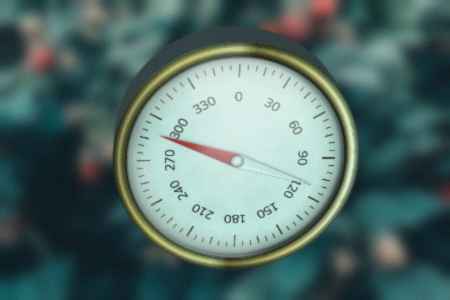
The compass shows 290 °
